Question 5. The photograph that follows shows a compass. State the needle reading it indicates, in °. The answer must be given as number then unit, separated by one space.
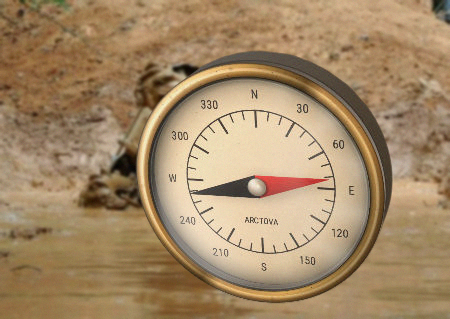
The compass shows 80 °
